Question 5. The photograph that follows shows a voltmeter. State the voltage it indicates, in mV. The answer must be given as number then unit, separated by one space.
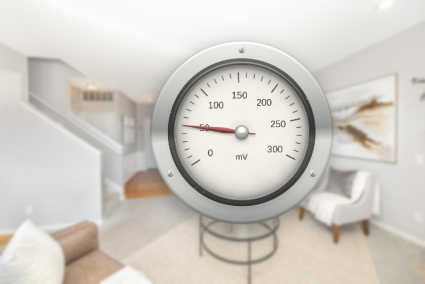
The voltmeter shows 50 mV
